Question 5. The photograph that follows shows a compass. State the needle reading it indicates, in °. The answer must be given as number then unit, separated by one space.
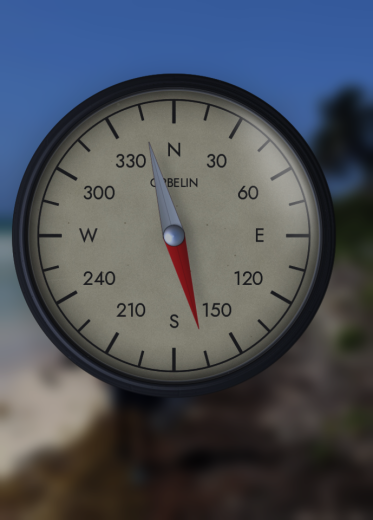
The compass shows 165 °
